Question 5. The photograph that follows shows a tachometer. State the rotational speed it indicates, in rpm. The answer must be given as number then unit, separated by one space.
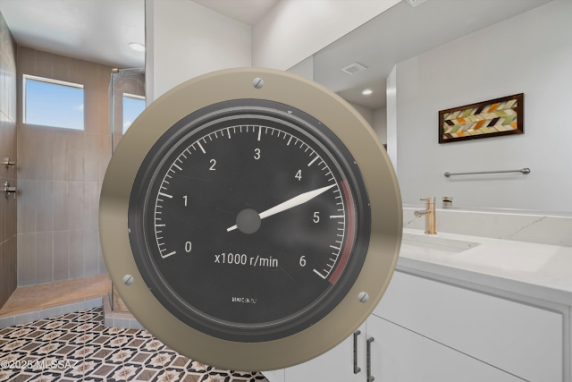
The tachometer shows 4500 rpm
